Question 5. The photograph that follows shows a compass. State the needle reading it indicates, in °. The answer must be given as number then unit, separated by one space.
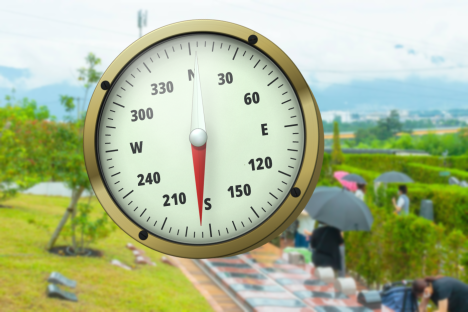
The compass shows 185 °
